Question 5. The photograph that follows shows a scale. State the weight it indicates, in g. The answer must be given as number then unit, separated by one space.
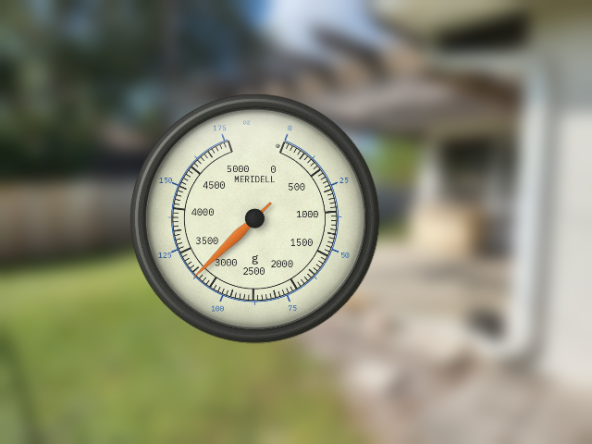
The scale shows 3200 g
